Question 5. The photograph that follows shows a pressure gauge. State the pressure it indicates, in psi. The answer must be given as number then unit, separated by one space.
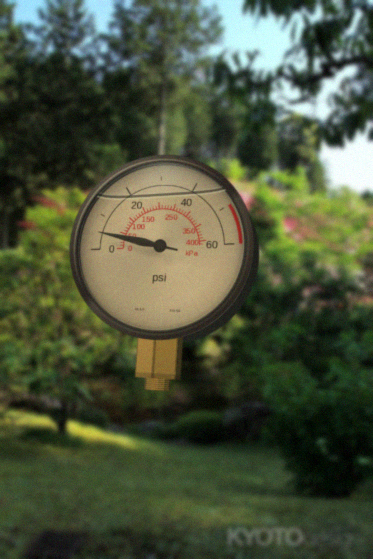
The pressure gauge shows 5 psi
